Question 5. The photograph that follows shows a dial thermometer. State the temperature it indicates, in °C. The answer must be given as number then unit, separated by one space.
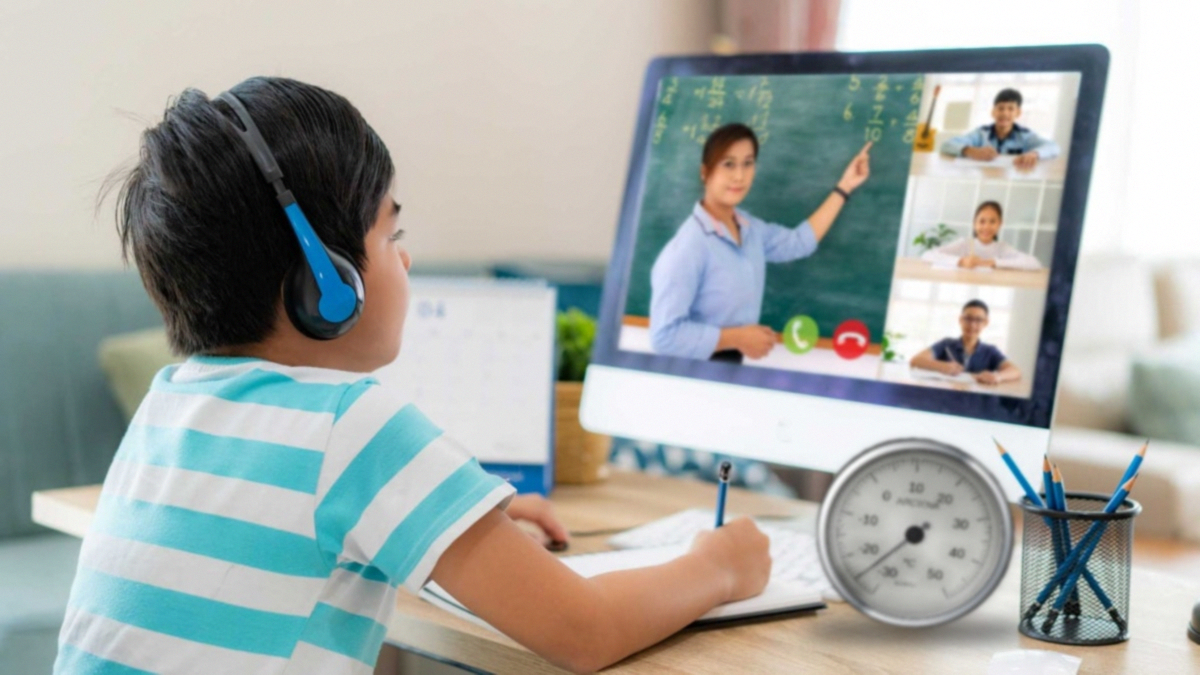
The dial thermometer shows -25 °C
